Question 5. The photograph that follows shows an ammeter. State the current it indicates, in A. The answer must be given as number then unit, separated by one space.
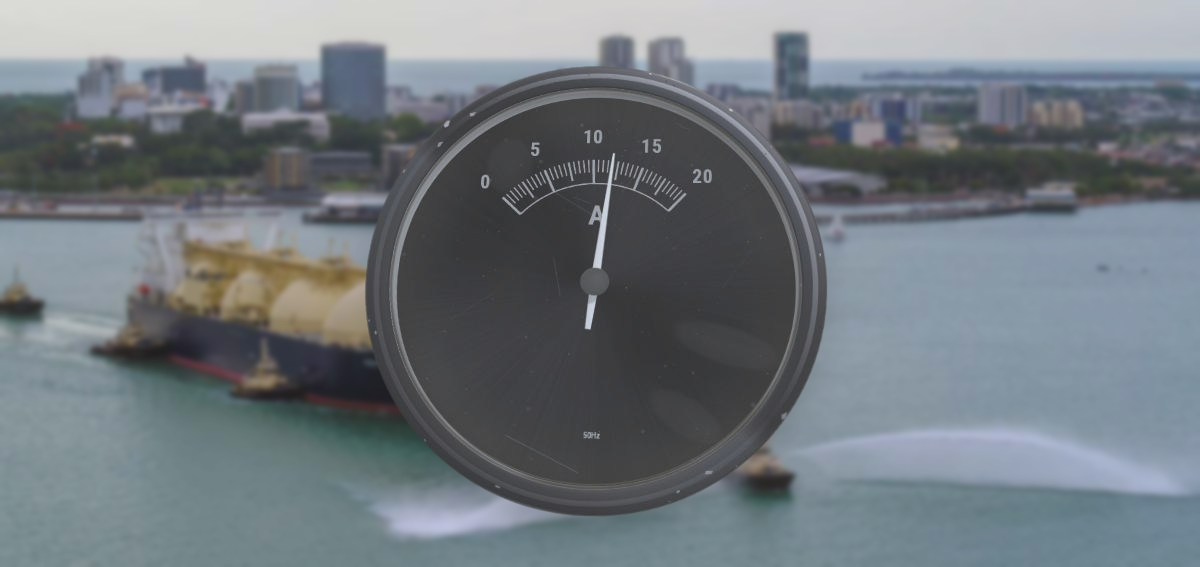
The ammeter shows 12 A
